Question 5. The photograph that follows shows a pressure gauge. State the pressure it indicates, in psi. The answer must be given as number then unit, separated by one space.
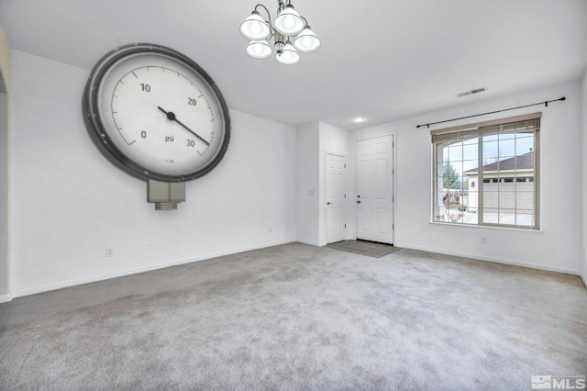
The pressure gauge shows 28 psi
